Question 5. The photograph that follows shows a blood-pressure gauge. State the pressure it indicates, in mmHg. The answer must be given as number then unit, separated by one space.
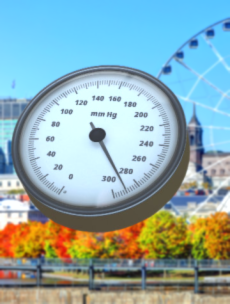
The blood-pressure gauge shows 290 mmHg
